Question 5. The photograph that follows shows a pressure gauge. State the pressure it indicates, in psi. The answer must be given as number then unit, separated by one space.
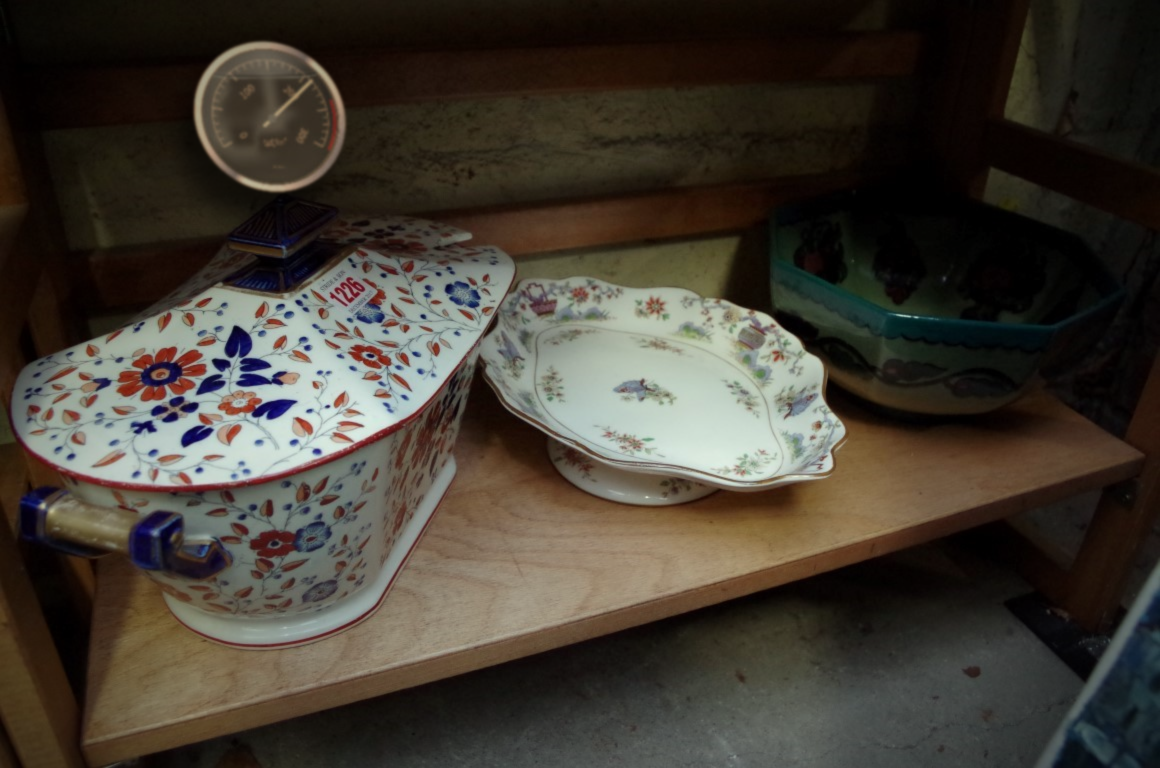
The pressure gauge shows 210 psi
